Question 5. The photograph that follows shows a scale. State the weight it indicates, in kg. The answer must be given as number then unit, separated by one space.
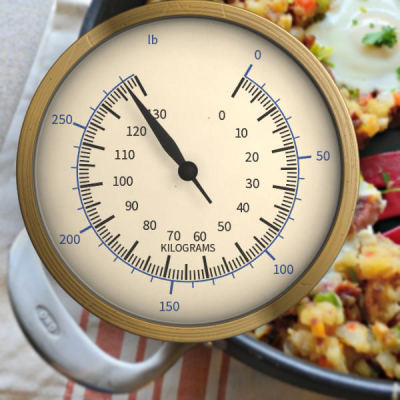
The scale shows 127 kg
